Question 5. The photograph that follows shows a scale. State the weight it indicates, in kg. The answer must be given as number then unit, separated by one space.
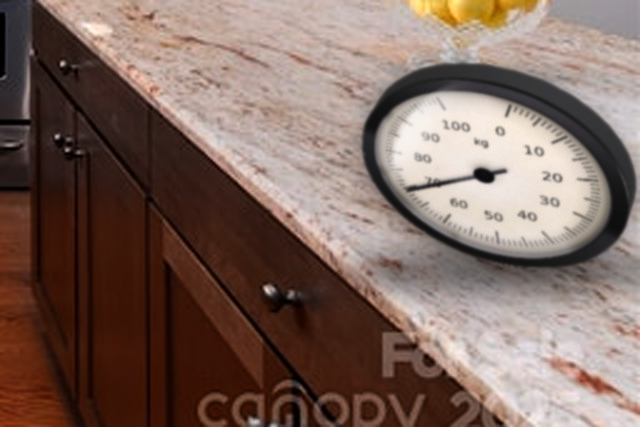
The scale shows 70 kg
